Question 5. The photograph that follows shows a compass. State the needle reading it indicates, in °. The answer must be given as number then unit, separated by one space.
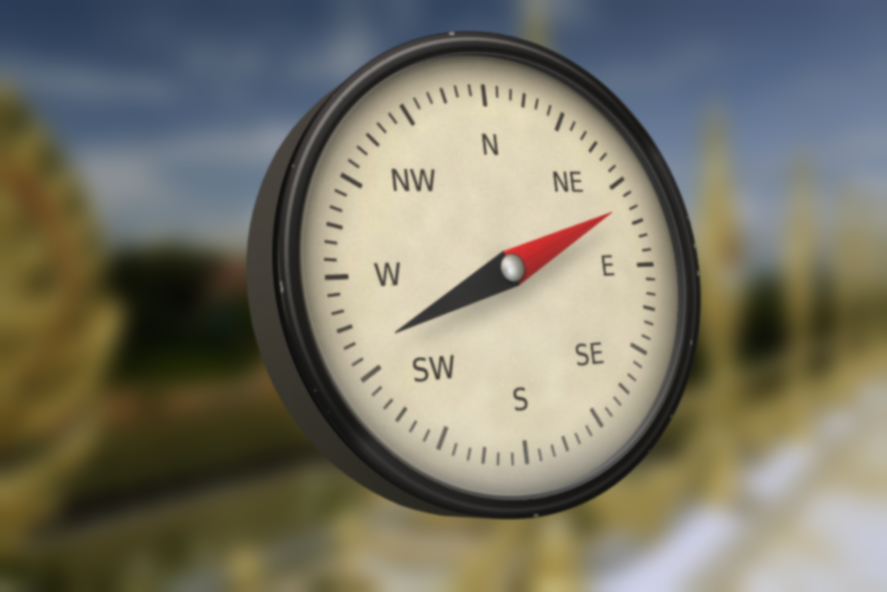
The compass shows 67.5 °
